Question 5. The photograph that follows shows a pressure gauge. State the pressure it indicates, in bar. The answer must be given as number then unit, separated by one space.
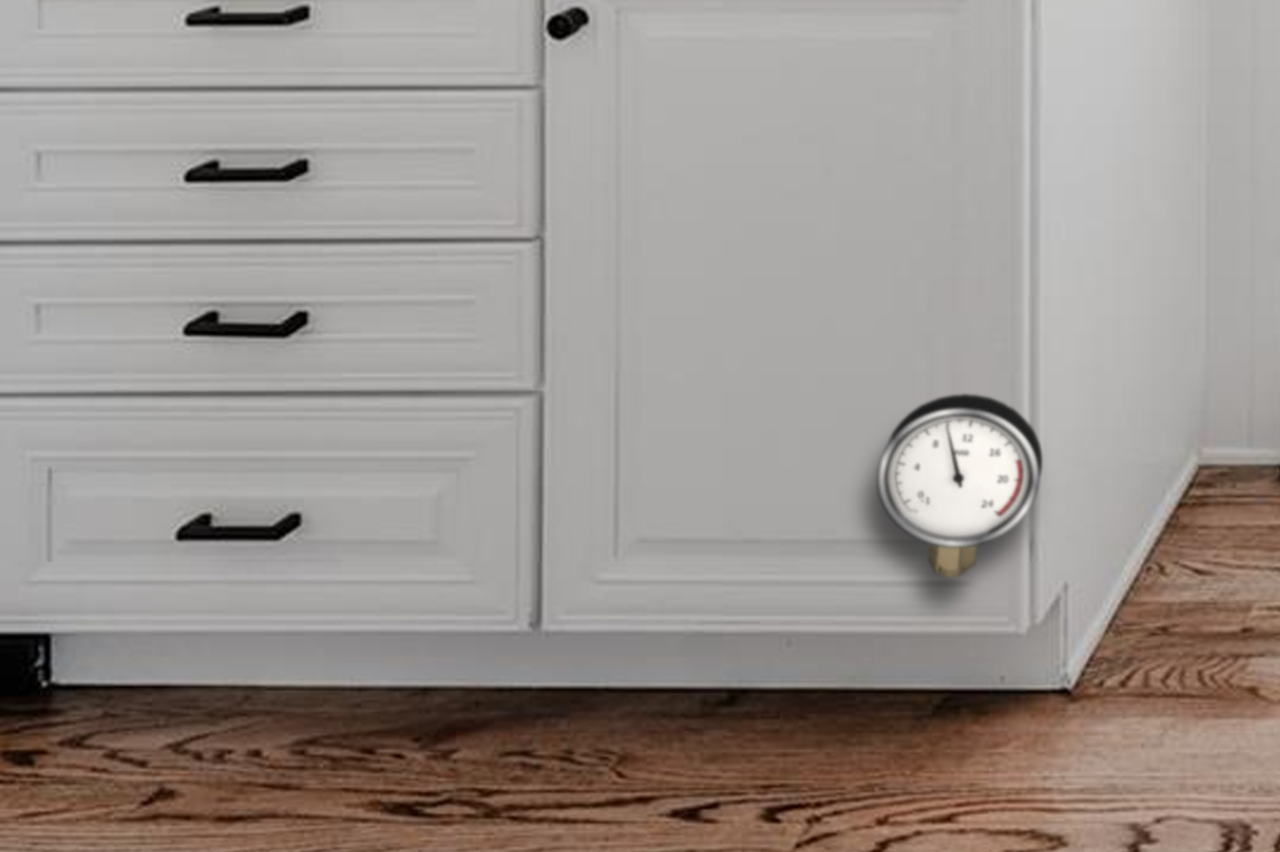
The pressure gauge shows 10 bar
